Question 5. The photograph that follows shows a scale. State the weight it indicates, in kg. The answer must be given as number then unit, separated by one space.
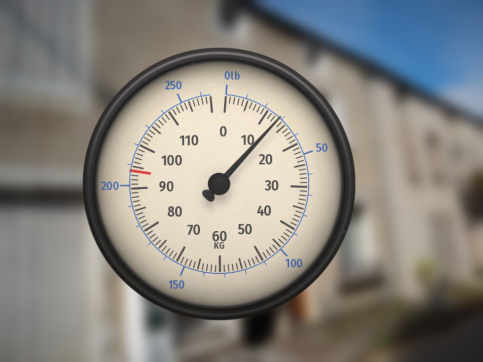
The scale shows 13 kg
